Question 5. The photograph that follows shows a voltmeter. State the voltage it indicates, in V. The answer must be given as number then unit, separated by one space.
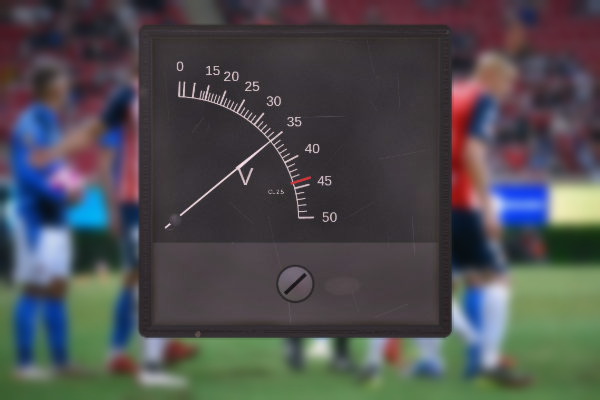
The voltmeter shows 35 V
